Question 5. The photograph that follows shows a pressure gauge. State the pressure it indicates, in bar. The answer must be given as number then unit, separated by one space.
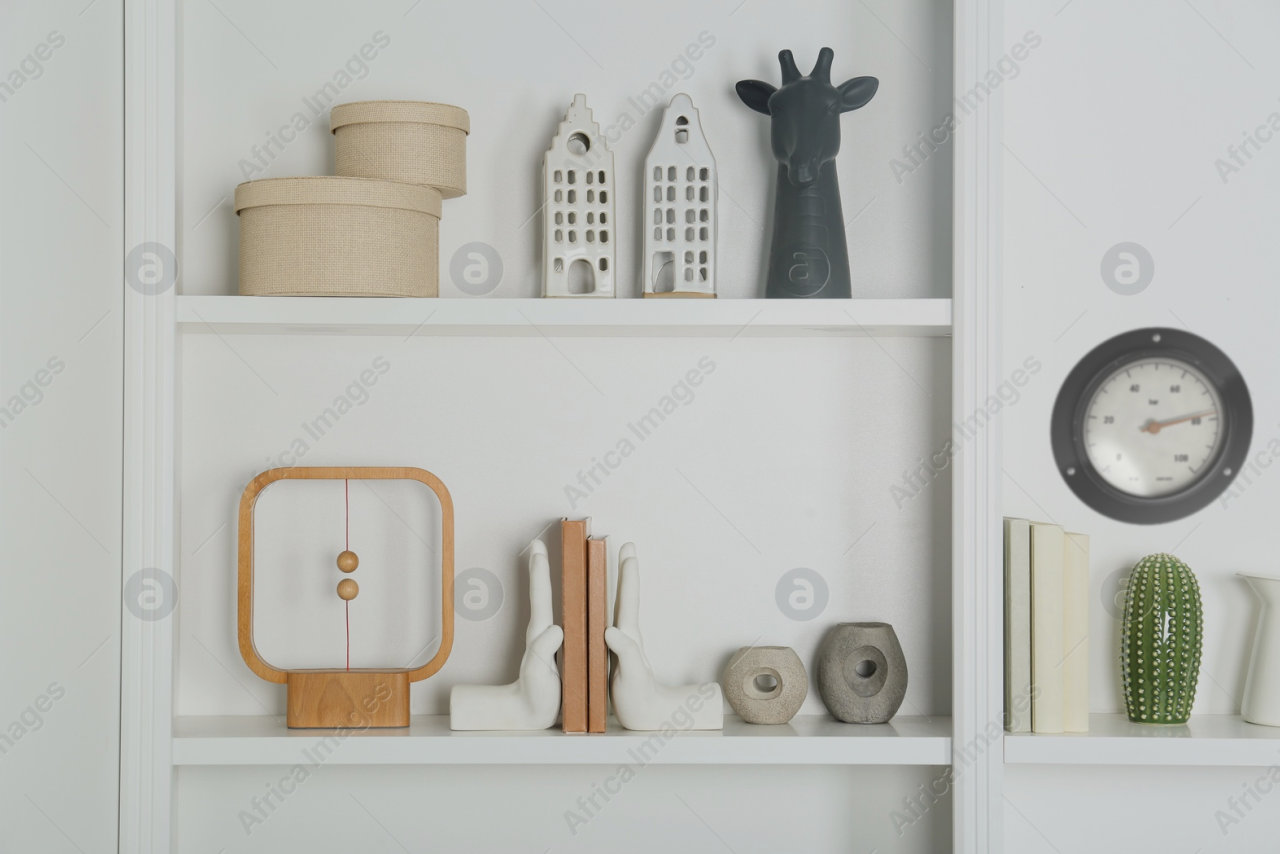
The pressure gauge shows 77.5 bar
